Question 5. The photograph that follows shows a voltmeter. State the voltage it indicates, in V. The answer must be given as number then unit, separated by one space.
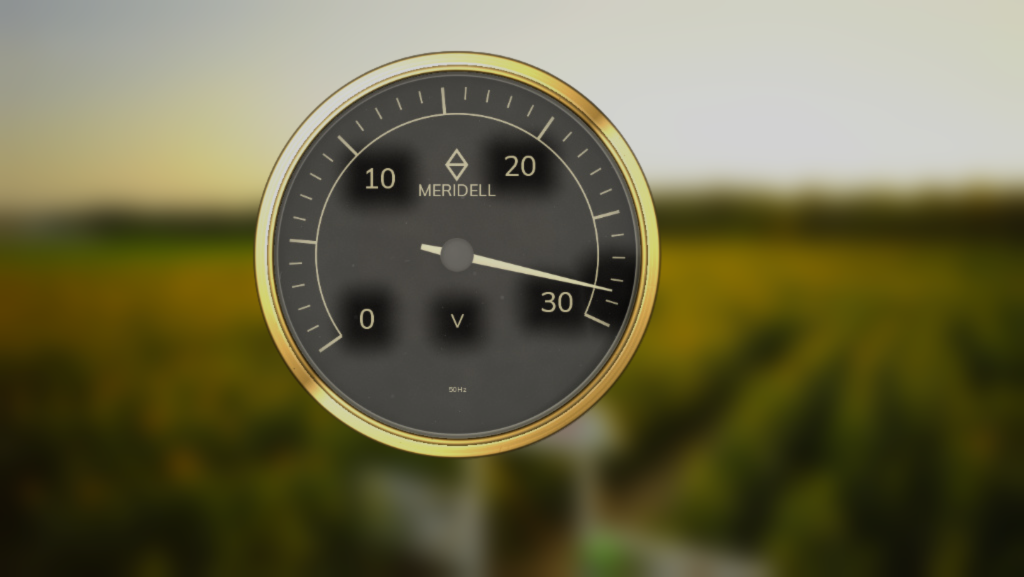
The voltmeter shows 28.5 V
